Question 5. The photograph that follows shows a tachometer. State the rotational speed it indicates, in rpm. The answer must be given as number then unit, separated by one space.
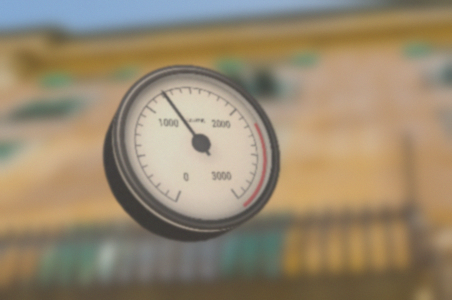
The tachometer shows 1200 rpm
